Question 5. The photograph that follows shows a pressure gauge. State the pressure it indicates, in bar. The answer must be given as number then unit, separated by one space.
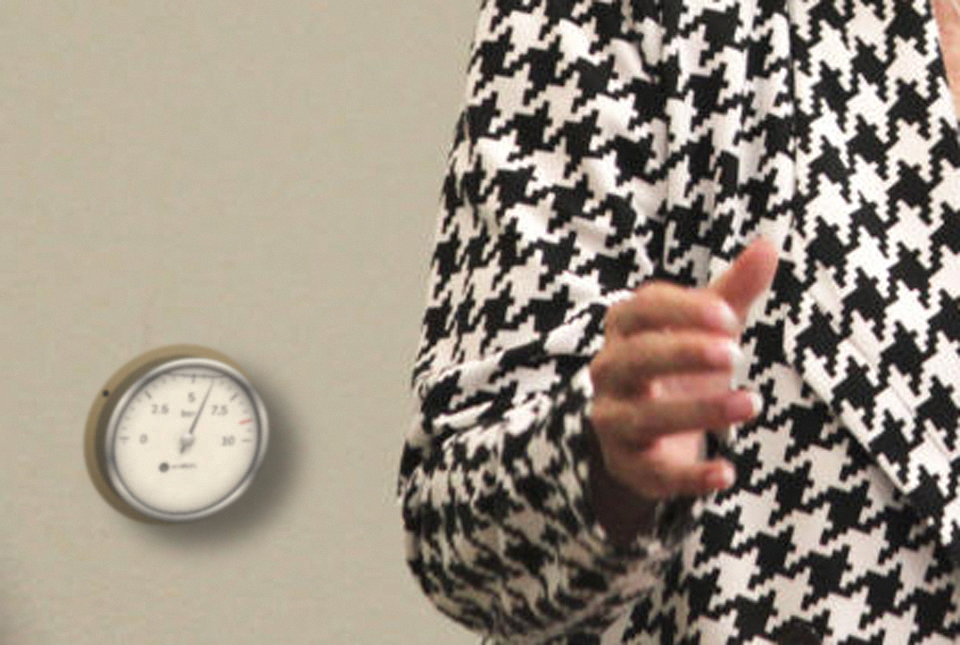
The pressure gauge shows 6 bar
